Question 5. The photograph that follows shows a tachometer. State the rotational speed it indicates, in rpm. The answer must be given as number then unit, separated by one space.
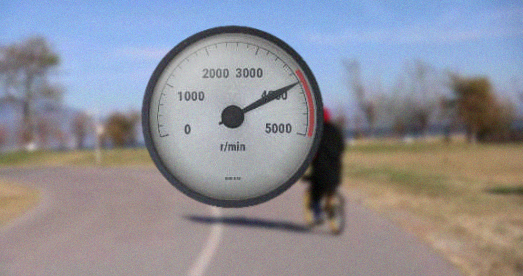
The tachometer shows 4000 rpm
